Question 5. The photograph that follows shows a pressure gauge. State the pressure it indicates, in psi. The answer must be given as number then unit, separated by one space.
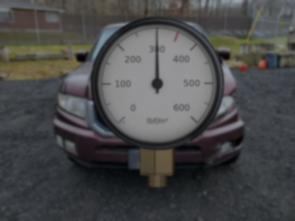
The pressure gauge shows 300 psi
